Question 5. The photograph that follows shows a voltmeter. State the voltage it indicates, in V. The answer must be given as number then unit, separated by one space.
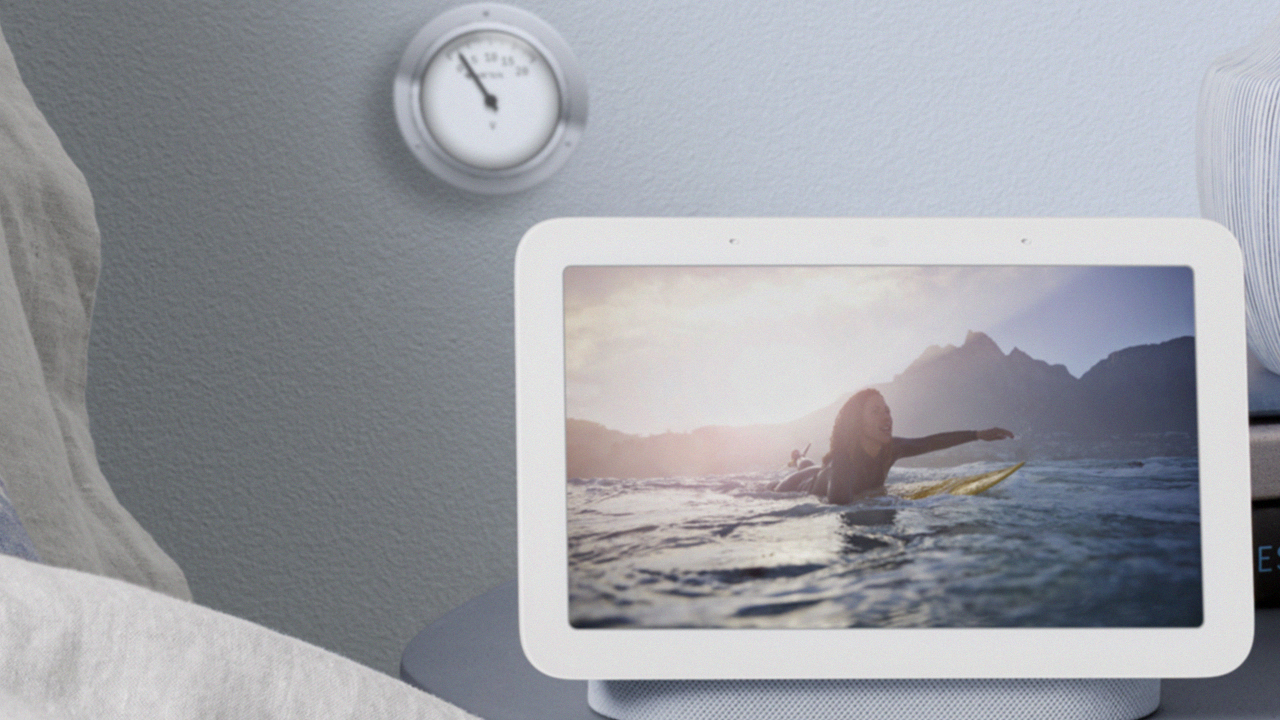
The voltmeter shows 2.5 V
